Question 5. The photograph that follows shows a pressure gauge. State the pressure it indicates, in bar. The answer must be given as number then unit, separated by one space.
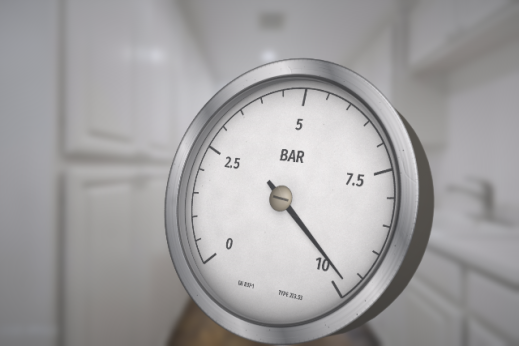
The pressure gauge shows 9.75 bar
